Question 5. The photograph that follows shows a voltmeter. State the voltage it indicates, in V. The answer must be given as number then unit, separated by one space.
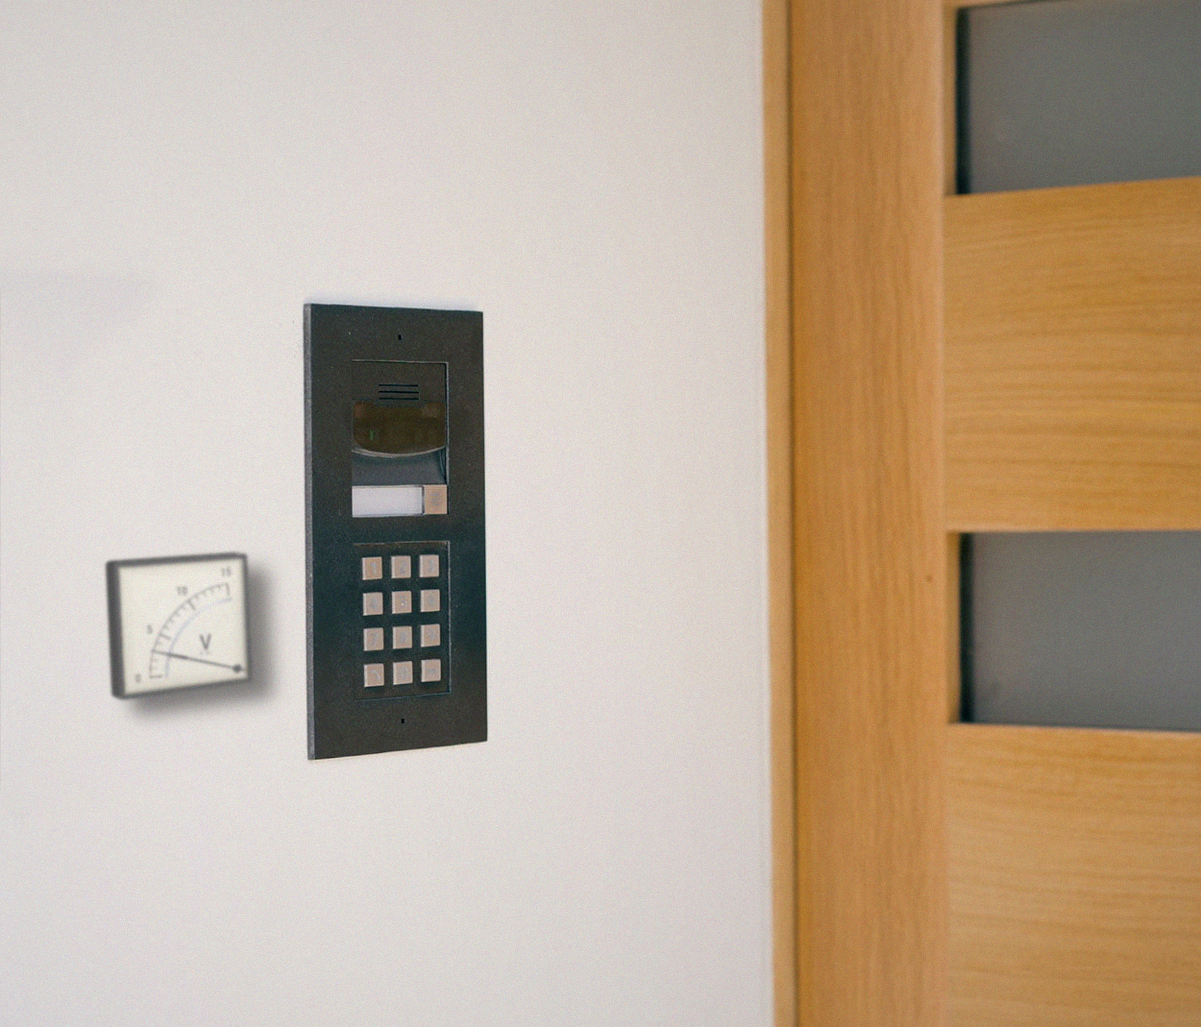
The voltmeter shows 3 V
